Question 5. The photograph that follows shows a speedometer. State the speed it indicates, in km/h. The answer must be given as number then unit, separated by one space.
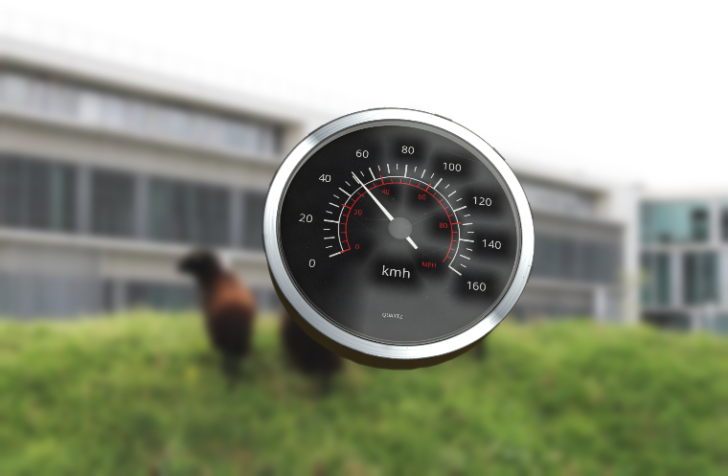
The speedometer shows 50 km/h
